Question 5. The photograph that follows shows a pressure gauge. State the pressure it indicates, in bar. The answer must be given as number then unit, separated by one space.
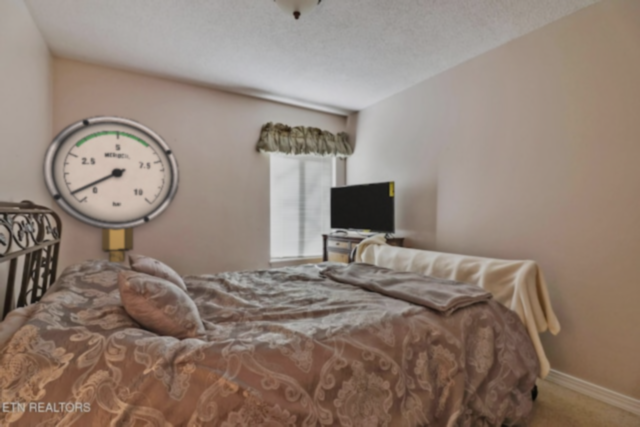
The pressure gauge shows 0.5 bar
